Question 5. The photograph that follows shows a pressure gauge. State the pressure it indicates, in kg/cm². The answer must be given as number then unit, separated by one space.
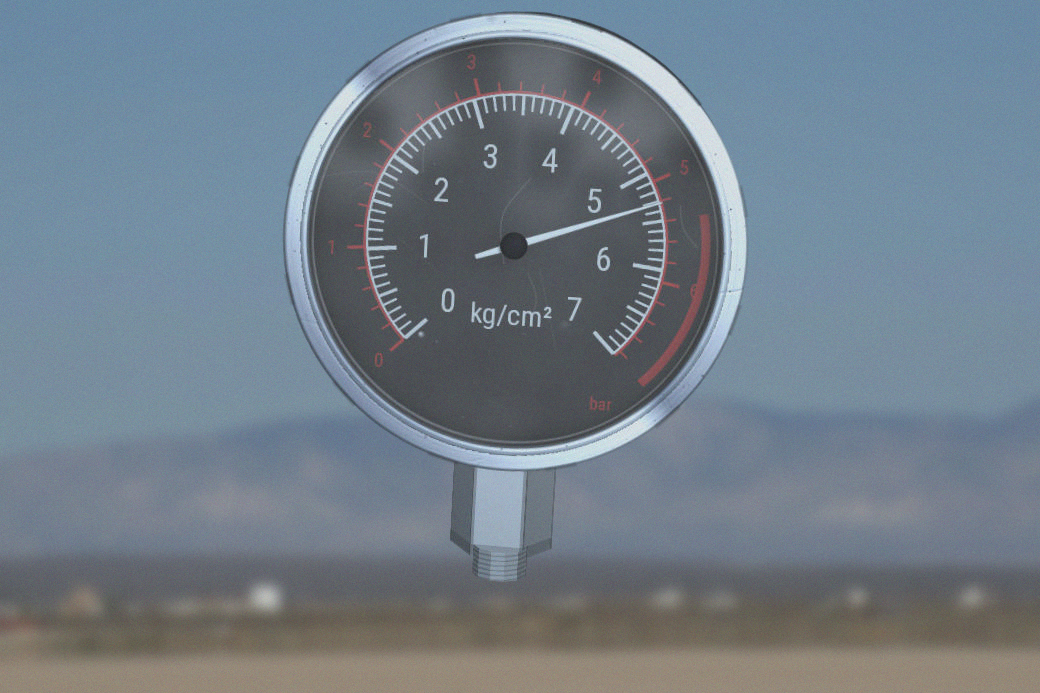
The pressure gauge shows 5.3 kg/cm²
